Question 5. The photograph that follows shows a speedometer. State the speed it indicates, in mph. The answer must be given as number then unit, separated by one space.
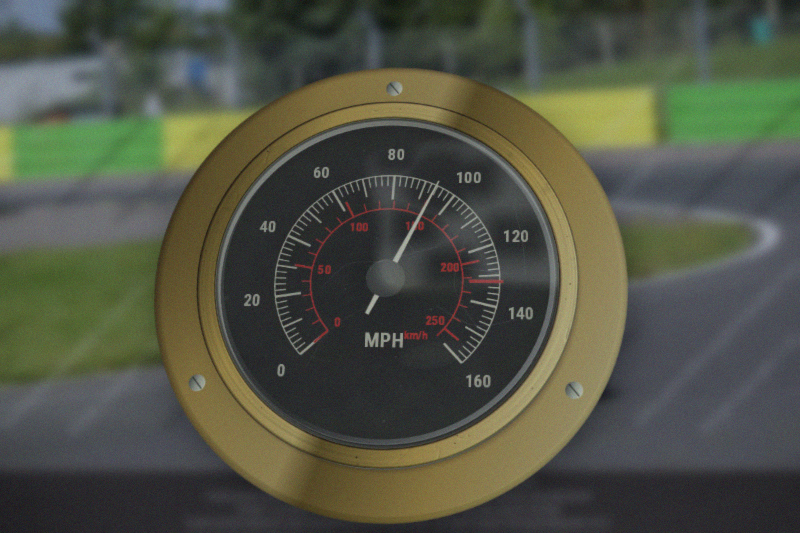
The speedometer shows 94 mph
